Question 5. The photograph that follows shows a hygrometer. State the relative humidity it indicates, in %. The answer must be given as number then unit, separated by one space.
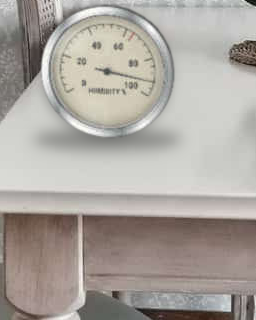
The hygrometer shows 92 %
